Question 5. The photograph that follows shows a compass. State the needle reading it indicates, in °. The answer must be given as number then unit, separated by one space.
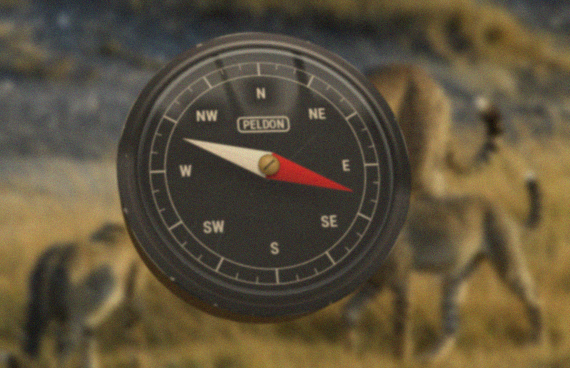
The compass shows 110 °
